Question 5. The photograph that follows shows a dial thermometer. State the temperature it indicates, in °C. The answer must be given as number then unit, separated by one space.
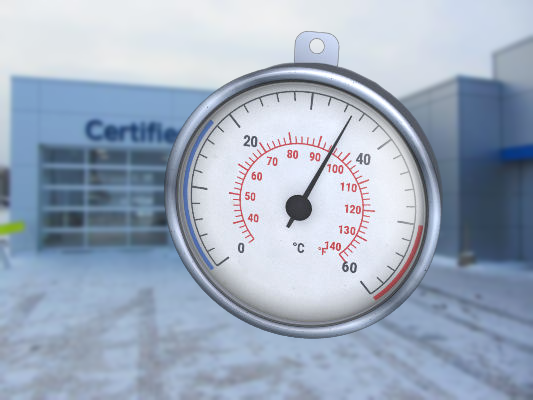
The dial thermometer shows 35 °C
